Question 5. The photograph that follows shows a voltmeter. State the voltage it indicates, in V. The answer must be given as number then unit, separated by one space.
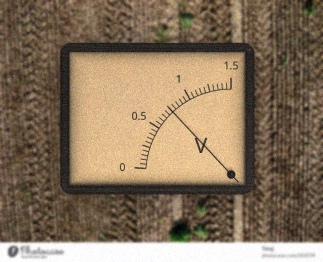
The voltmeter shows 0.75 V
